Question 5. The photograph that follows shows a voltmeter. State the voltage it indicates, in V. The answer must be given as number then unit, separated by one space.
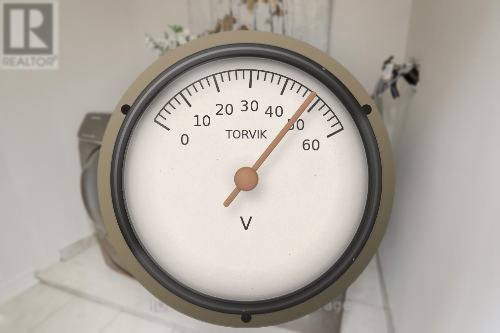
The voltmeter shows 48 V
